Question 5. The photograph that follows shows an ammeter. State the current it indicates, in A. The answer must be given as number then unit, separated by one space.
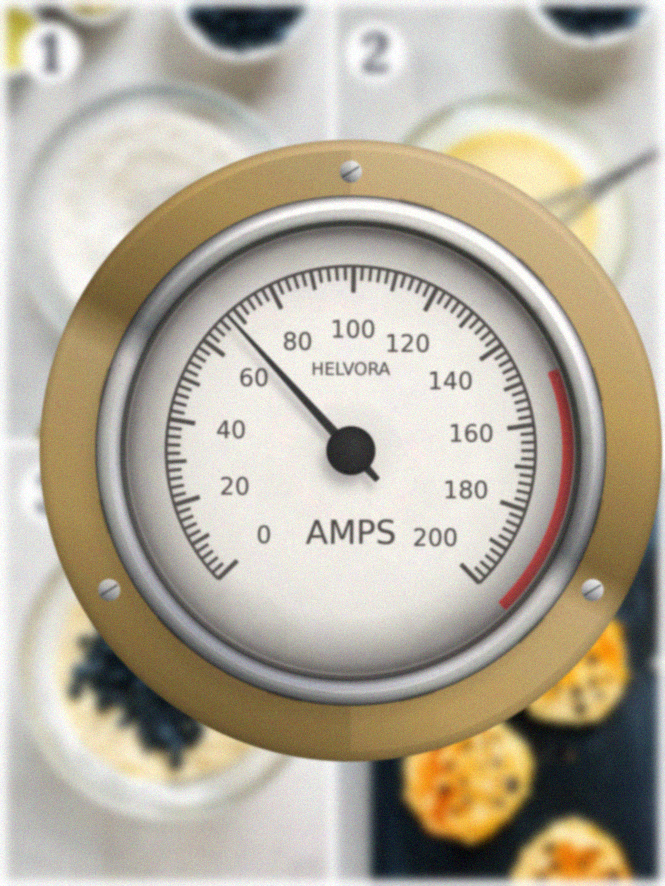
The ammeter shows 68 A
